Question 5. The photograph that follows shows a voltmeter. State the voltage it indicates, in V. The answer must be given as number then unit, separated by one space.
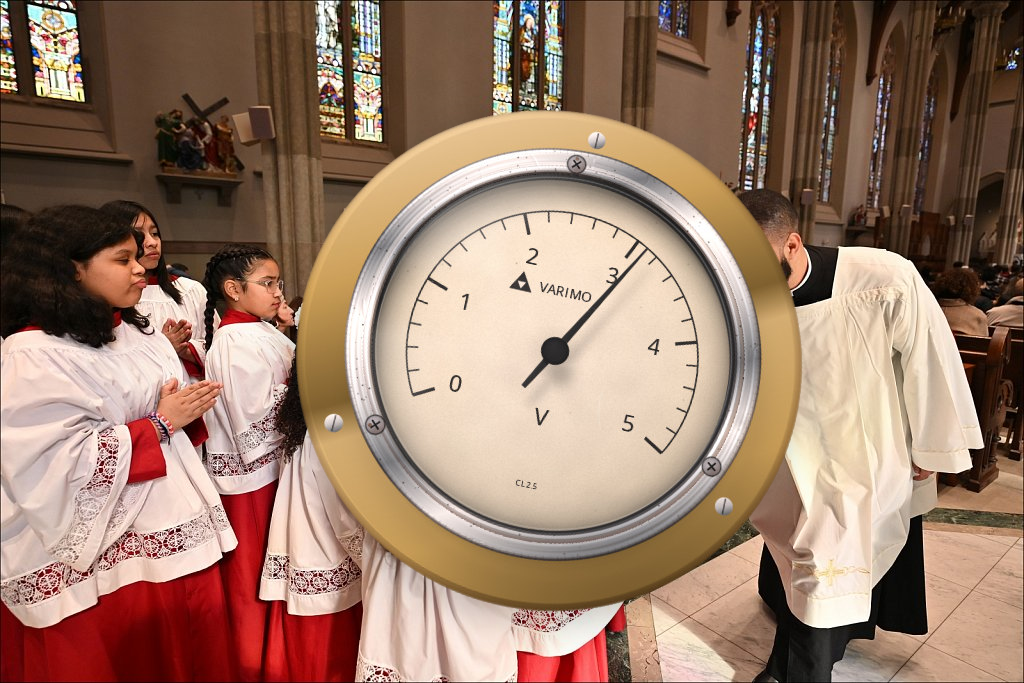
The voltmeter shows 3.1 V
